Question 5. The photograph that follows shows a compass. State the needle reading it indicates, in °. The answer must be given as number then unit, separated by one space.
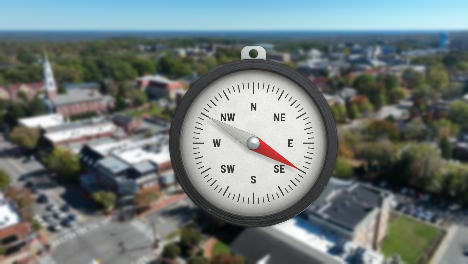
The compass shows 120 °
